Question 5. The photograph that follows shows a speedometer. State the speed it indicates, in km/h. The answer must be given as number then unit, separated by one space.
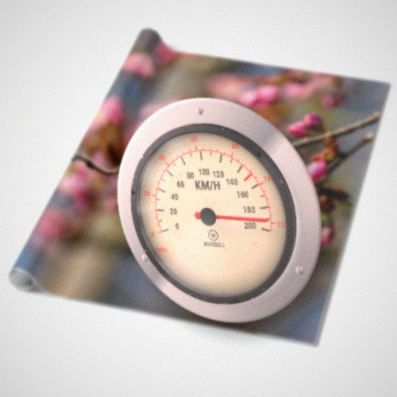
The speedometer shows 190 km/h
